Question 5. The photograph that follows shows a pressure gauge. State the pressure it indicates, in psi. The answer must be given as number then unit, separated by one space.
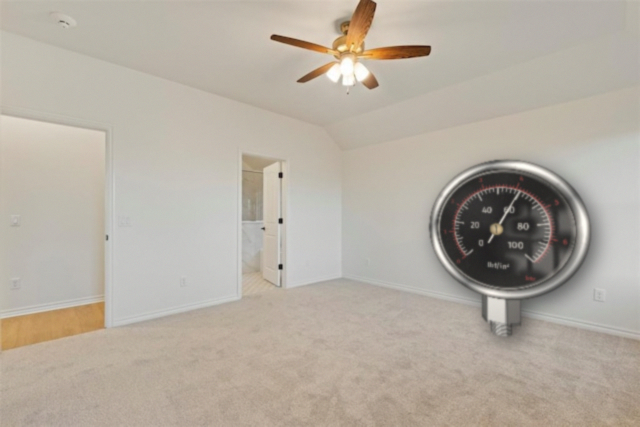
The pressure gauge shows 60 psi
